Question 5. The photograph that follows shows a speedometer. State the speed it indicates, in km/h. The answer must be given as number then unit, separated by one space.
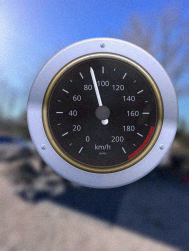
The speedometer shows 90 km/h
